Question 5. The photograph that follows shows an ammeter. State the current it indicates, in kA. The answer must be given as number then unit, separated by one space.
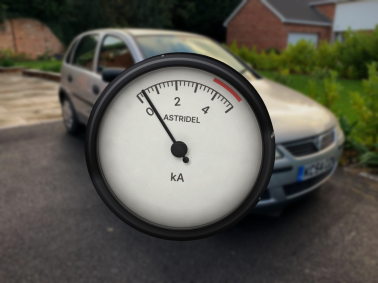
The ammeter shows 0.4 kA
